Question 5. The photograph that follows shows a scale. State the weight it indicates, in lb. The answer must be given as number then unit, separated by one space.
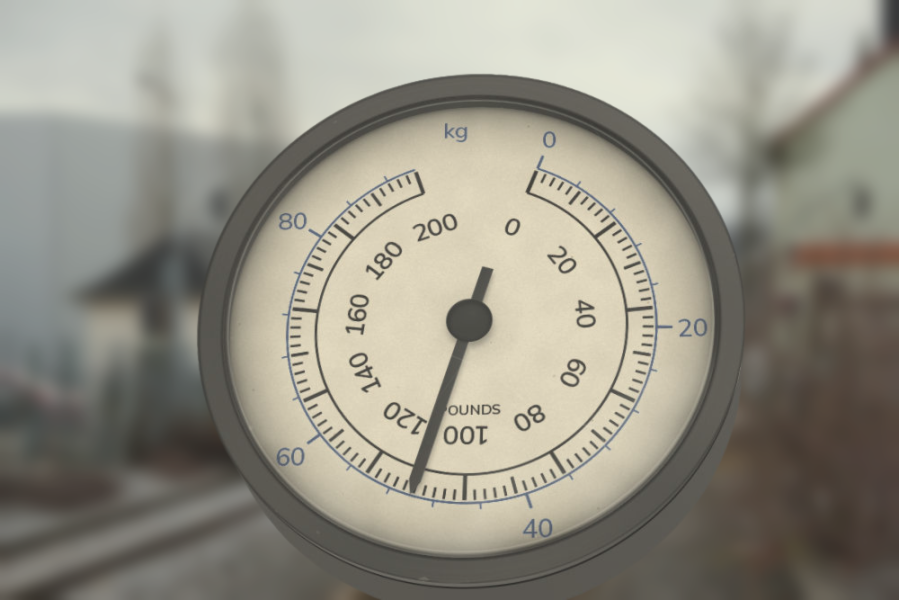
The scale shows 110 lb
